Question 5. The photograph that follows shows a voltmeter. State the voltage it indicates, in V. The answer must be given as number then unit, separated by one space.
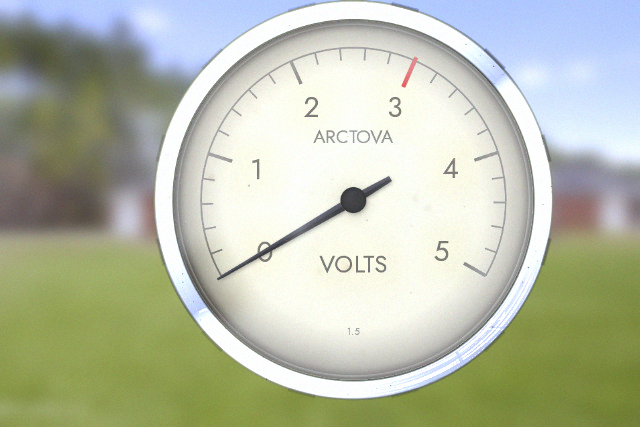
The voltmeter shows 0 V
